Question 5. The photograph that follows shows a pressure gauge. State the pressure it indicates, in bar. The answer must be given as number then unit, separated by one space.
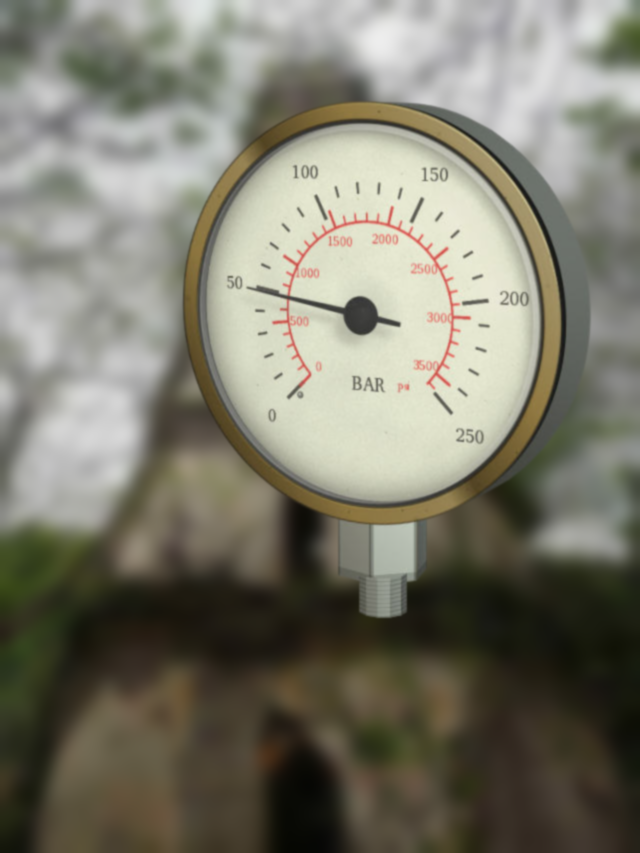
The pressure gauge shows 50 bar
